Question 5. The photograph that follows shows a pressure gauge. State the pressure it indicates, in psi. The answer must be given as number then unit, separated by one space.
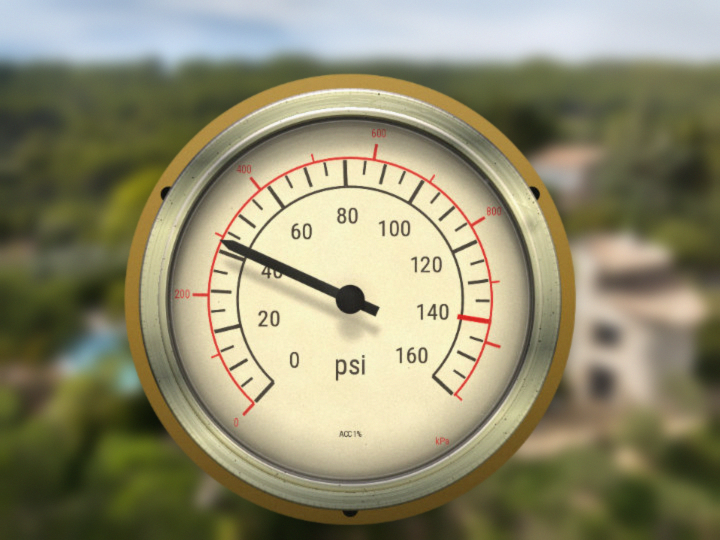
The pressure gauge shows 42.5 psi
